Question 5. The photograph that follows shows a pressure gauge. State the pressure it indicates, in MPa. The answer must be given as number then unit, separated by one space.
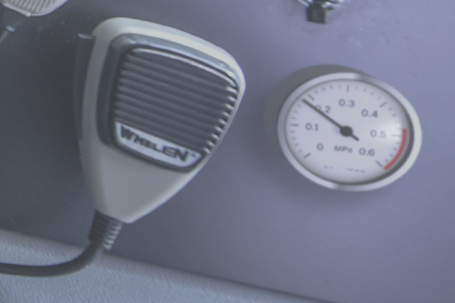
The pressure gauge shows 0.18 MPa
